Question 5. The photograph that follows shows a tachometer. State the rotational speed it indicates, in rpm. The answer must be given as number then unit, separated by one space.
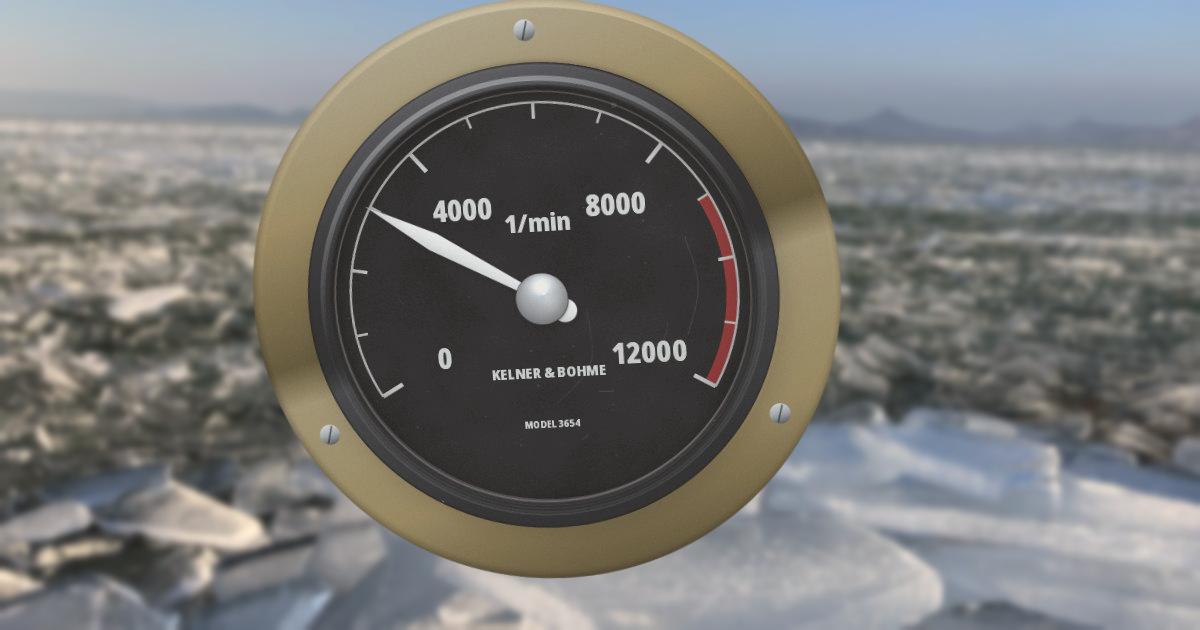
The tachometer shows 3000 rpm
